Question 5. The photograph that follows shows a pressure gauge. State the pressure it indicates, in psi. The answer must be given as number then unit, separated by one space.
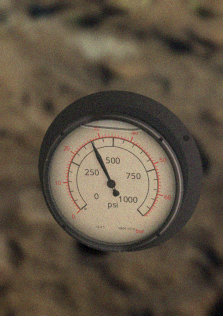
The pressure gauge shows 400 psi
